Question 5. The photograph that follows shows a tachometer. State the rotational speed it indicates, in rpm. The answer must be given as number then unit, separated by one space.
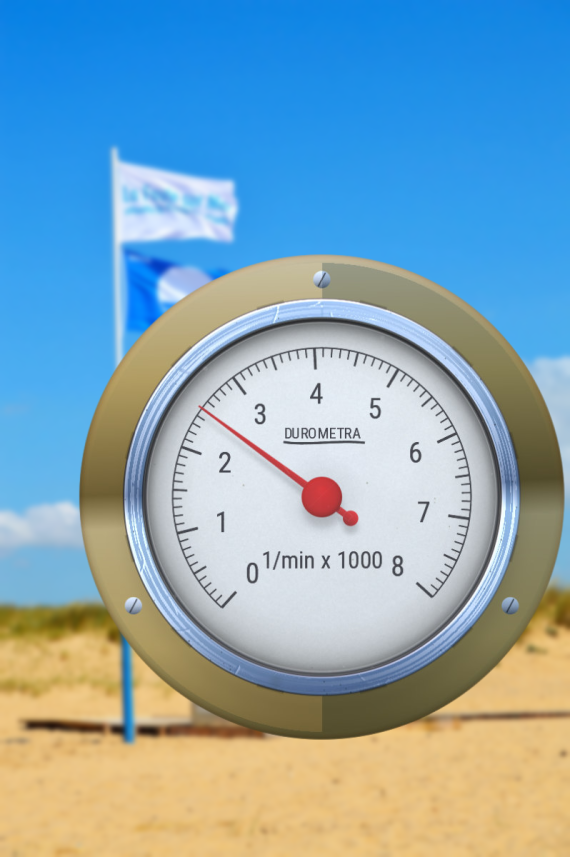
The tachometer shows 2500 rpm
